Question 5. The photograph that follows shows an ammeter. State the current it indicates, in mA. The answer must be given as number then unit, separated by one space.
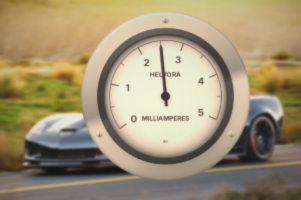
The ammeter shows 2.5 mA
